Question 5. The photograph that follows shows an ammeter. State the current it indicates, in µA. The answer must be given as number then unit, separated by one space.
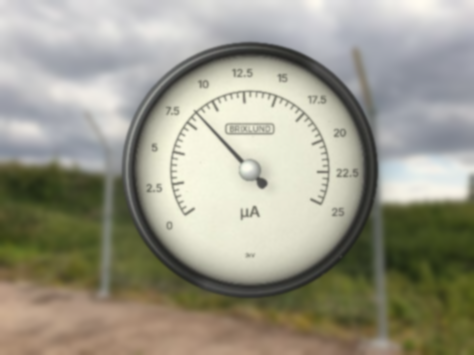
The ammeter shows 8.5 µA
